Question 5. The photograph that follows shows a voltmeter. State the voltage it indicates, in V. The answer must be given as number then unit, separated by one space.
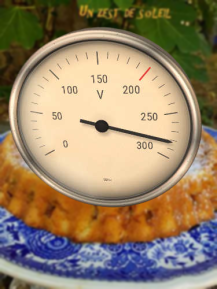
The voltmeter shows 280 V
